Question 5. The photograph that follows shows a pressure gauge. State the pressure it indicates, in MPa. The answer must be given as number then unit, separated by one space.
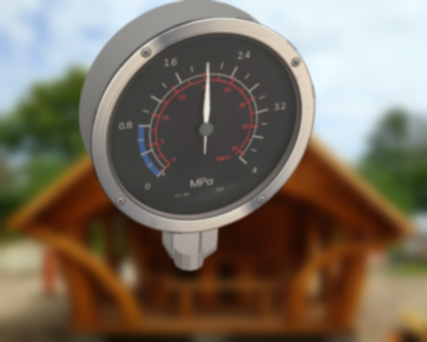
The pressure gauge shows 2 MPa
